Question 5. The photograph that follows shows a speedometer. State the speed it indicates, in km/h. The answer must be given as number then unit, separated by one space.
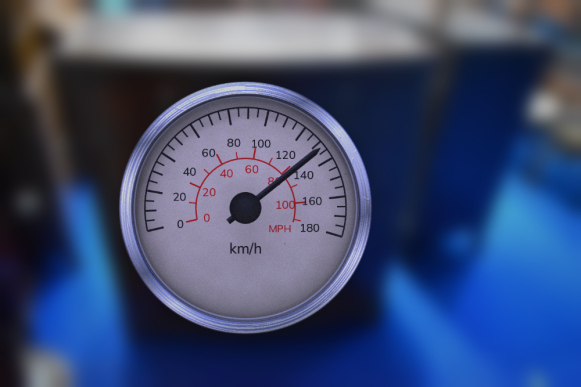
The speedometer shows 132.5 km/h
